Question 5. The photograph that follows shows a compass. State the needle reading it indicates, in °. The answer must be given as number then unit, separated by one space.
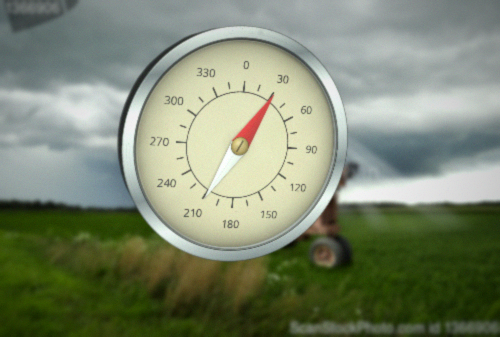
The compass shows 30 °
